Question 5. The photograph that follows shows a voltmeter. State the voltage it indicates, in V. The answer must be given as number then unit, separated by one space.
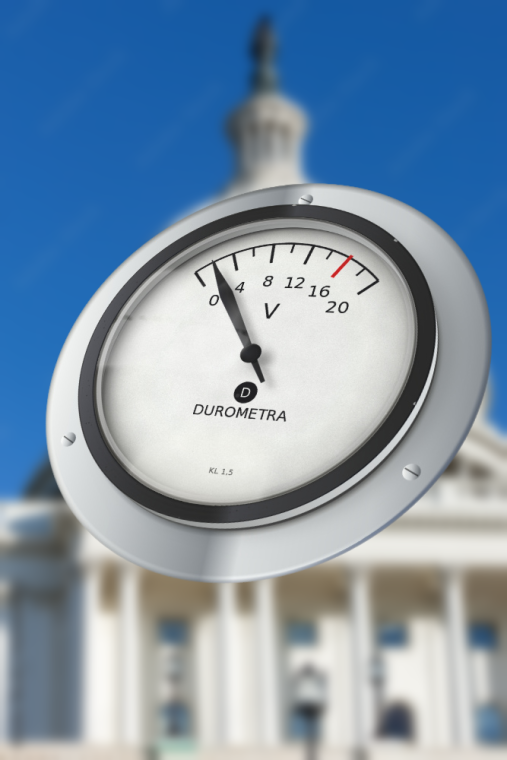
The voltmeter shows 2 V
